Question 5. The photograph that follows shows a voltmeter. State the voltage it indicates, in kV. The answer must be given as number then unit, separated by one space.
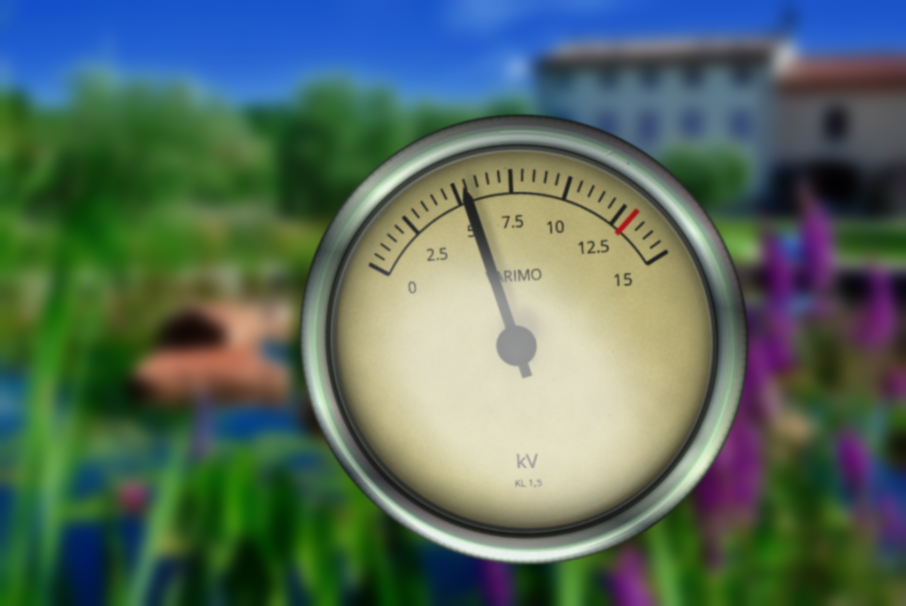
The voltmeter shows 5.5 kV
